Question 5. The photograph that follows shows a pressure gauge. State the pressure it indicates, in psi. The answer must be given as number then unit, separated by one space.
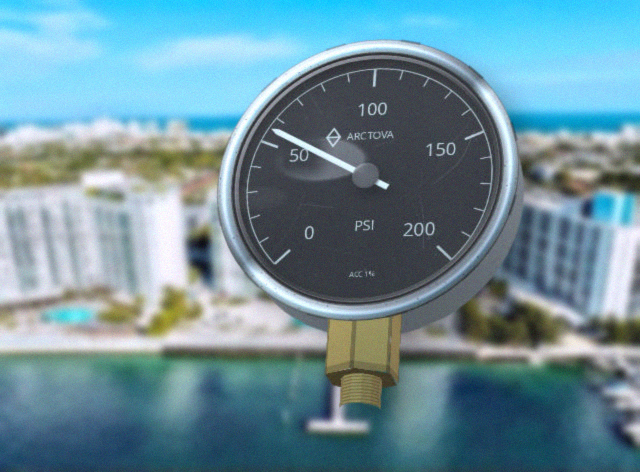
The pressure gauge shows 55 psi
